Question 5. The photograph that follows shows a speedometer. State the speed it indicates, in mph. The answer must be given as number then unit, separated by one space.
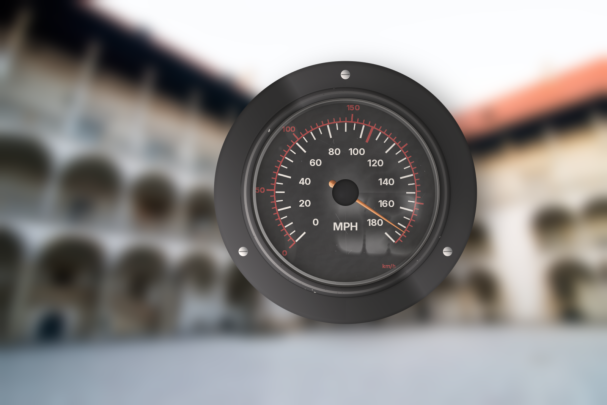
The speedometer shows 172.5 mph
